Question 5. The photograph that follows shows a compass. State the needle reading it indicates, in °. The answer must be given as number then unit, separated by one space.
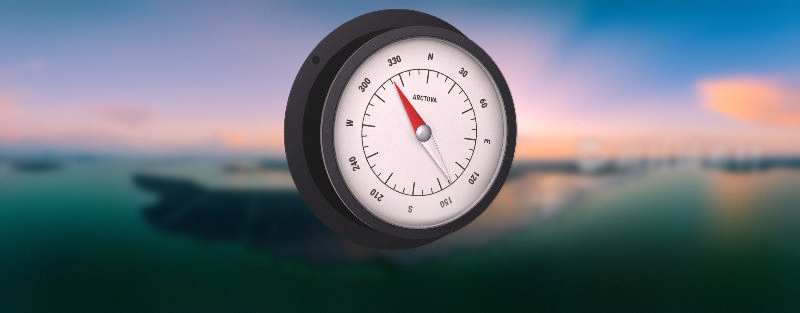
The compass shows 320 °
